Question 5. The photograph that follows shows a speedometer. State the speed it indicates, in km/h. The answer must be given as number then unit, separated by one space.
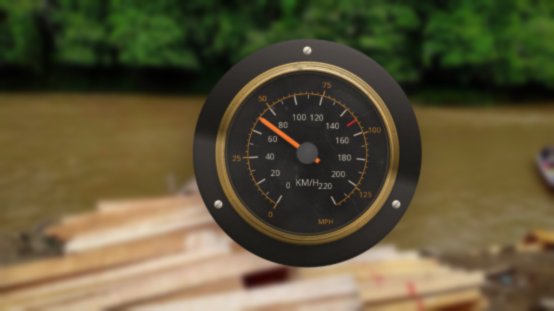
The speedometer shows 70 km/h
